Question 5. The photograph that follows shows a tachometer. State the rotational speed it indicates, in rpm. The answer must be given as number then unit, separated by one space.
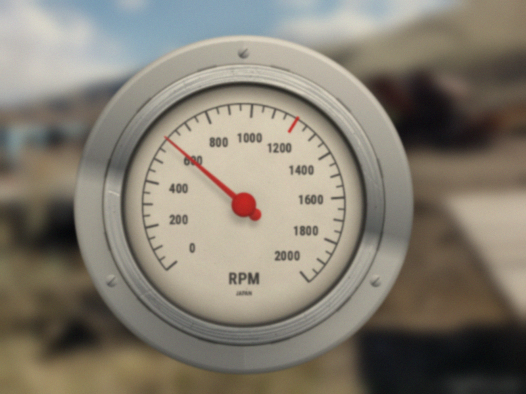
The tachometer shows 600 rpm
